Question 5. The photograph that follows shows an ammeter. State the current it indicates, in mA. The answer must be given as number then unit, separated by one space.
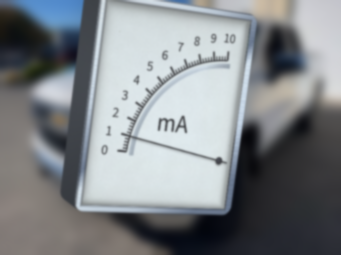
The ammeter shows 1 mA
